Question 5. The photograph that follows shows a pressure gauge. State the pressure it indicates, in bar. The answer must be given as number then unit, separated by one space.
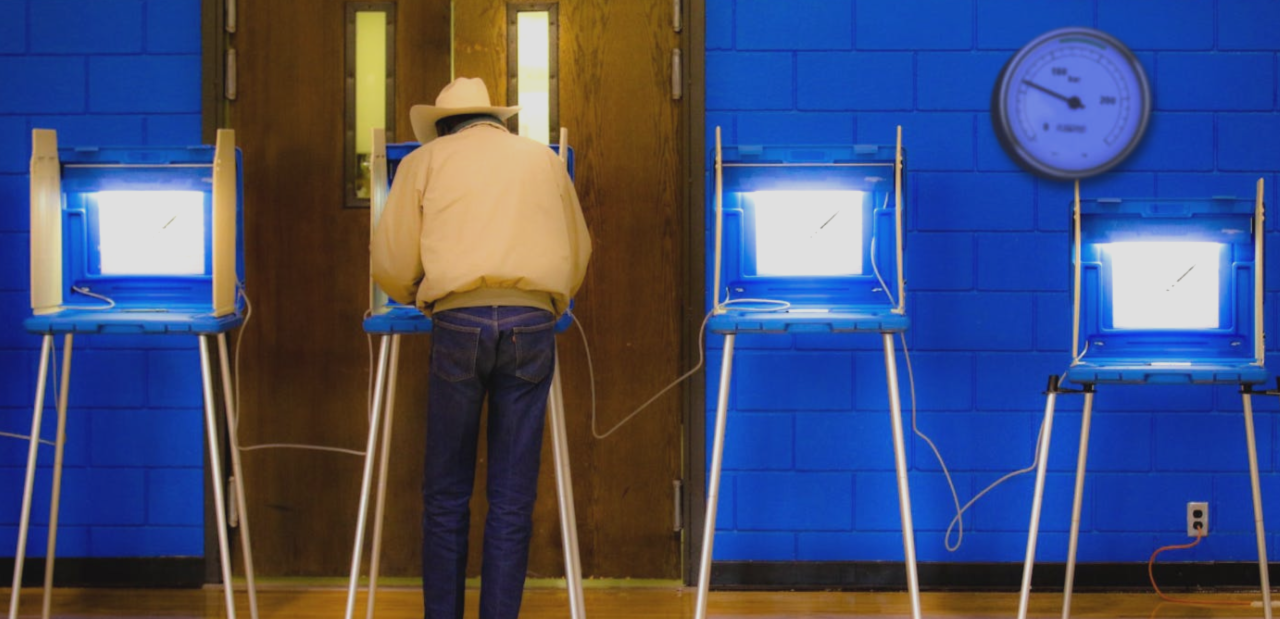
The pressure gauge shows 60 bar
